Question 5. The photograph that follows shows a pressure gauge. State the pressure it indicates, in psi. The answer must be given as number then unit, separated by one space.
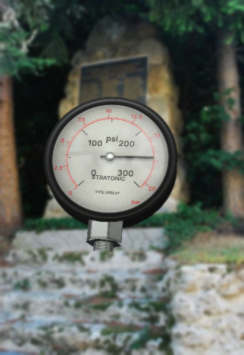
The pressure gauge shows 250 psi
